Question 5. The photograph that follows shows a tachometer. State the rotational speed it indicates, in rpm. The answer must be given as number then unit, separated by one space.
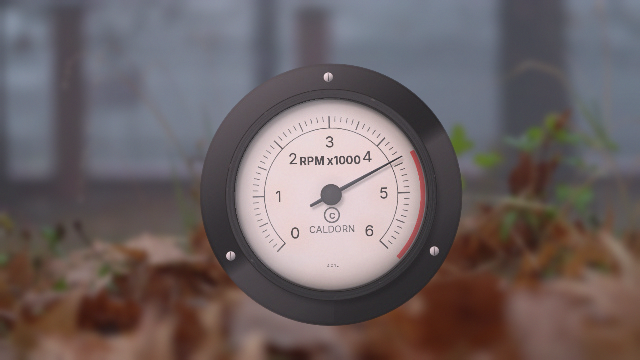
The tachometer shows 4400 rpm
